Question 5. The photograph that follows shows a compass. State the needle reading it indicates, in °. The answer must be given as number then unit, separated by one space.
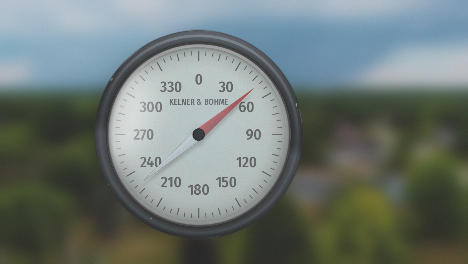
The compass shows 50 °
